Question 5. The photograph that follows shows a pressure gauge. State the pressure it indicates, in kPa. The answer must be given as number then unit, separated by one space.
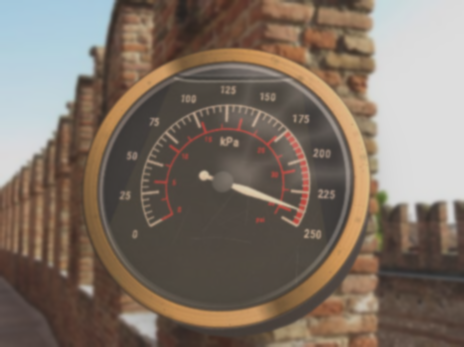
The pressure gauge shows 240 kPa
